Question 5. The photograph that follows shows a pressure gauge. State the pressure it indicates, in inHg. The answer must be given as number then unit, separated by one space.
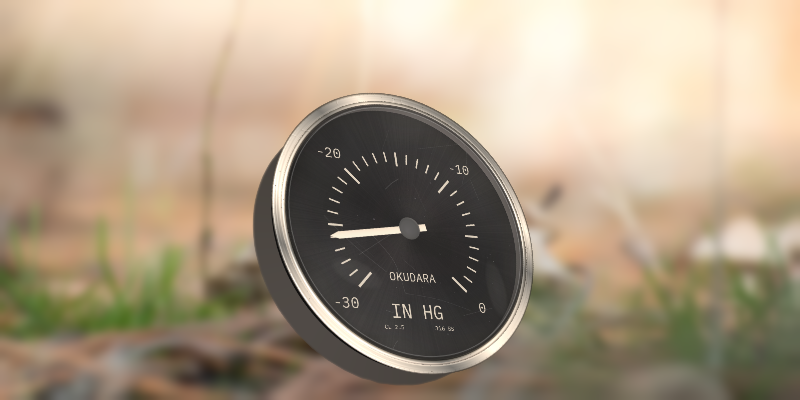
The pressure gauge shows -26 inHg
